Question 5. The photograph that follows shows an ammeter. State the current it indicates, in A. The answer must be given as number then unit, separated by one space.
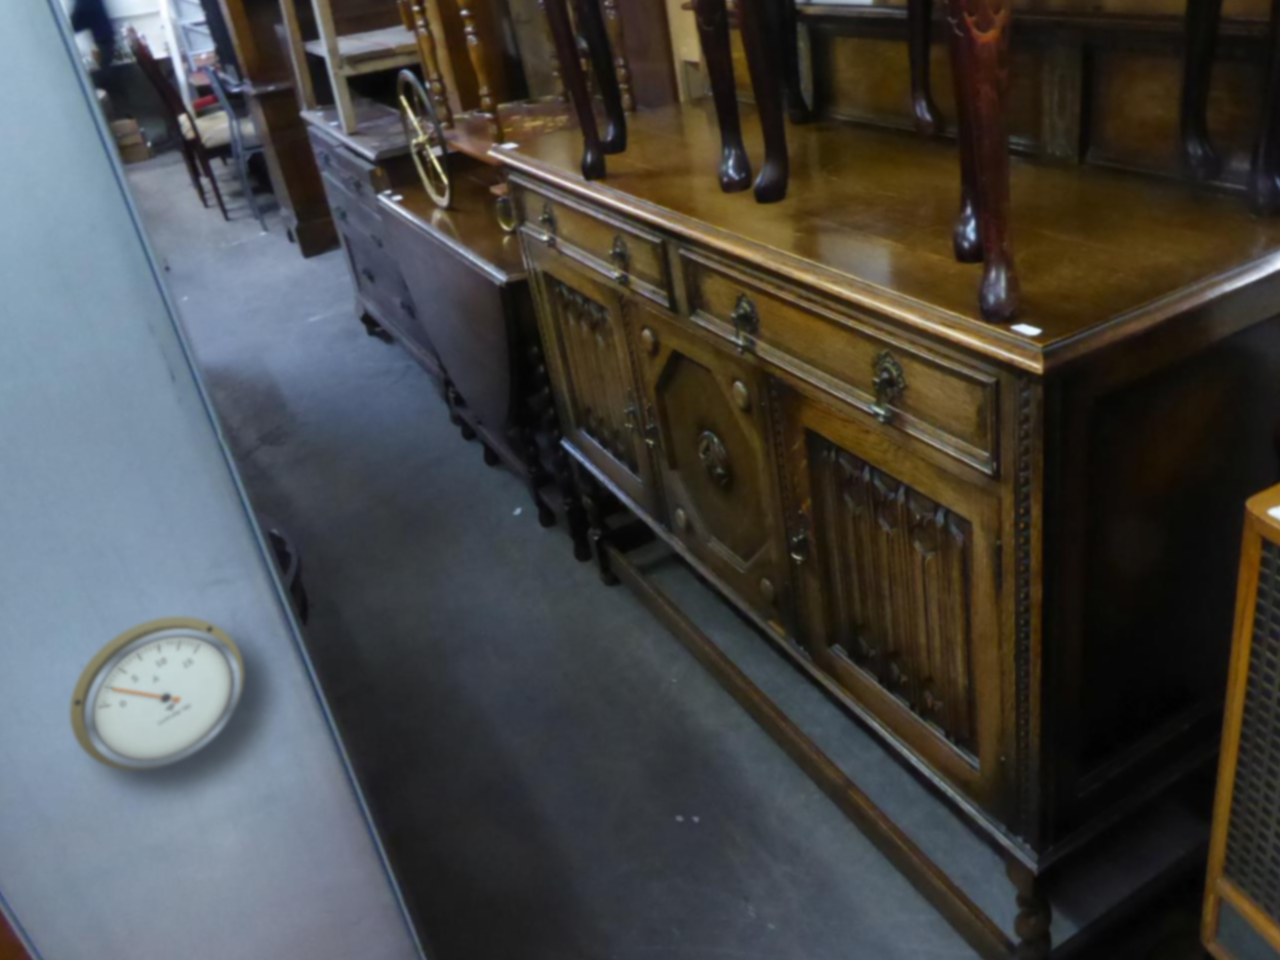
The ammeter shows 2.5 A
